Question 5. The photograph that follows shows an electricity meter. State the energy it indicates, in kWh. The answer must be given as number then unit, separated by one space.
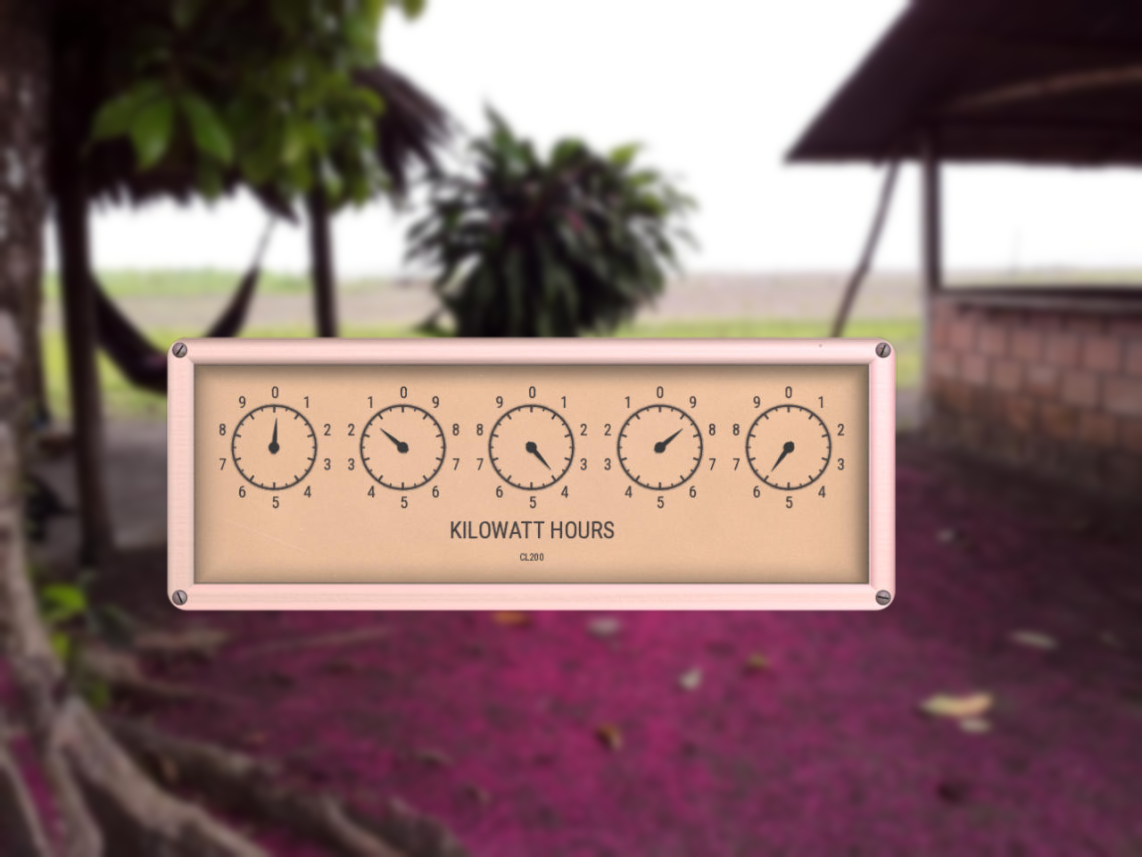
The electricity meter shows 1386 kWh
